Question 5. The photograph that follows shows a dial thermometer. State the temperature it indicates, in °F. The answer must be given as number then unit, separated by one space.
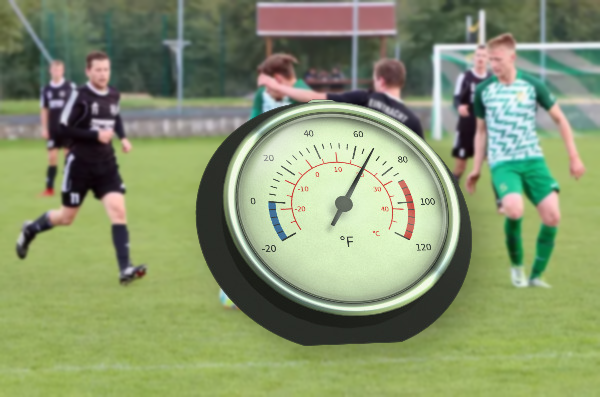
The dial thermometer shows 68 °F
